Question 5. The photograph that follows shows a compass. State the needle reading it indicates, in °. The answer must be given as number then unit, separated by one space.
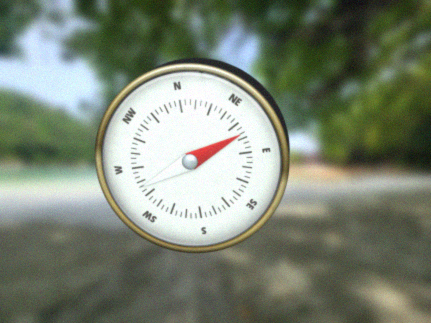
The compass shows 70 °
